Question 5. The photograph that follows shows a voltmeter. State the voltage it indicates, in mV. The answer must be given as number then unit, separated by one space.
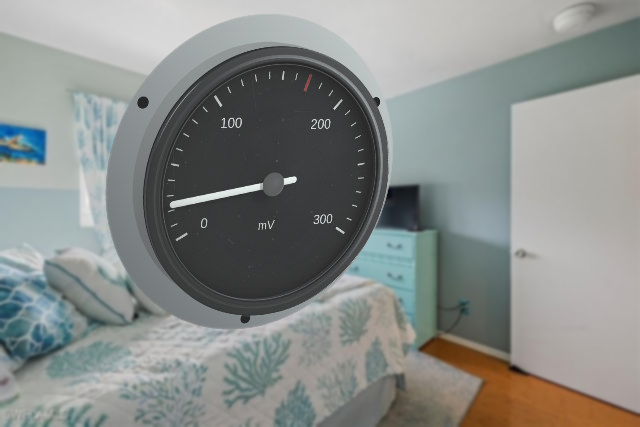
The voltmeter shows 25 mV
